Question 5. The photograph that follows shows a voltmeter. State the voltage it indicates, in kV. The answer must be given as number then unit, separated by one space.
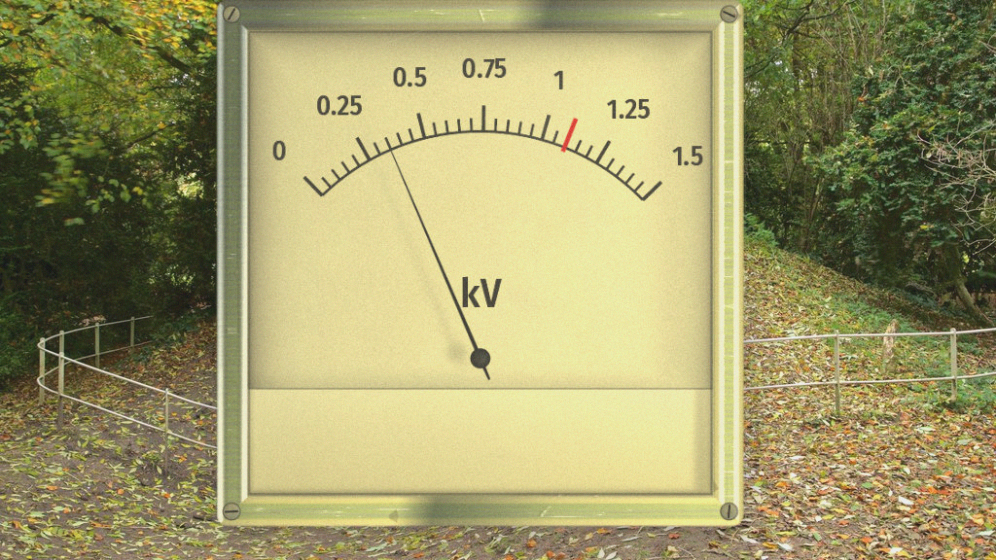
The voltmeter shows 0.35 kV
